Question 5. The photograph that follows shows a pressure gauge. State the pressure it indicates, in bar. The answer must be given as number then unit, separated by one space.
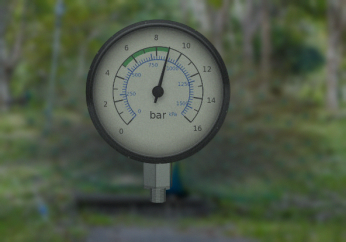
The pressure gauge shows 9 bar
